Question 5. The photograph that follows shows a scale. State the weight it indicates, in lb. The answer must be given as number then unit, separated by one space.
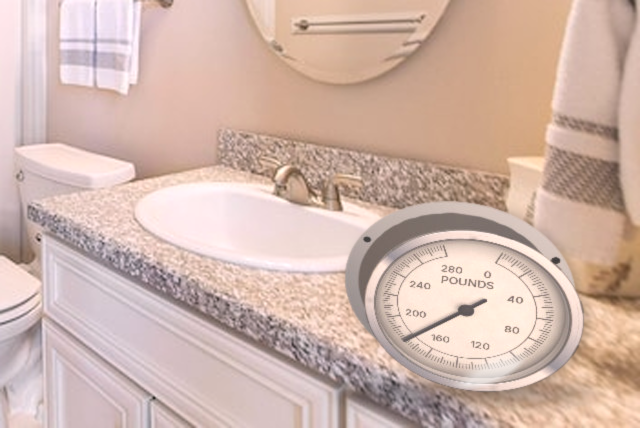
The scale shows 180 lb
